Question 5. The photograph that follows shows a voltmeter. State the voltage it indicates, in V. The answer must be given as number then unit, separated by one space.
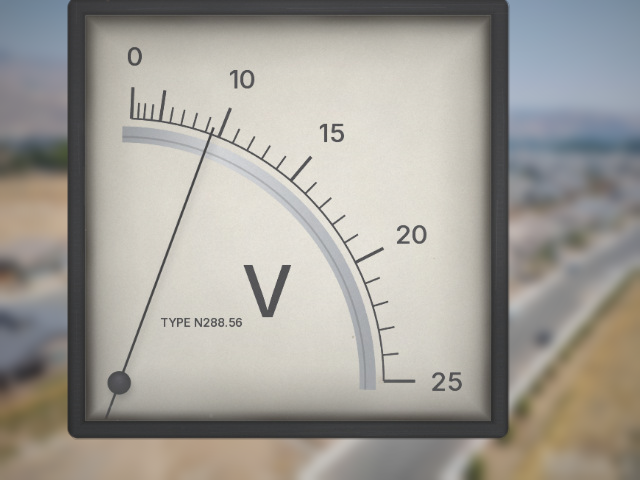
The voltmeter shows 9.5 V
